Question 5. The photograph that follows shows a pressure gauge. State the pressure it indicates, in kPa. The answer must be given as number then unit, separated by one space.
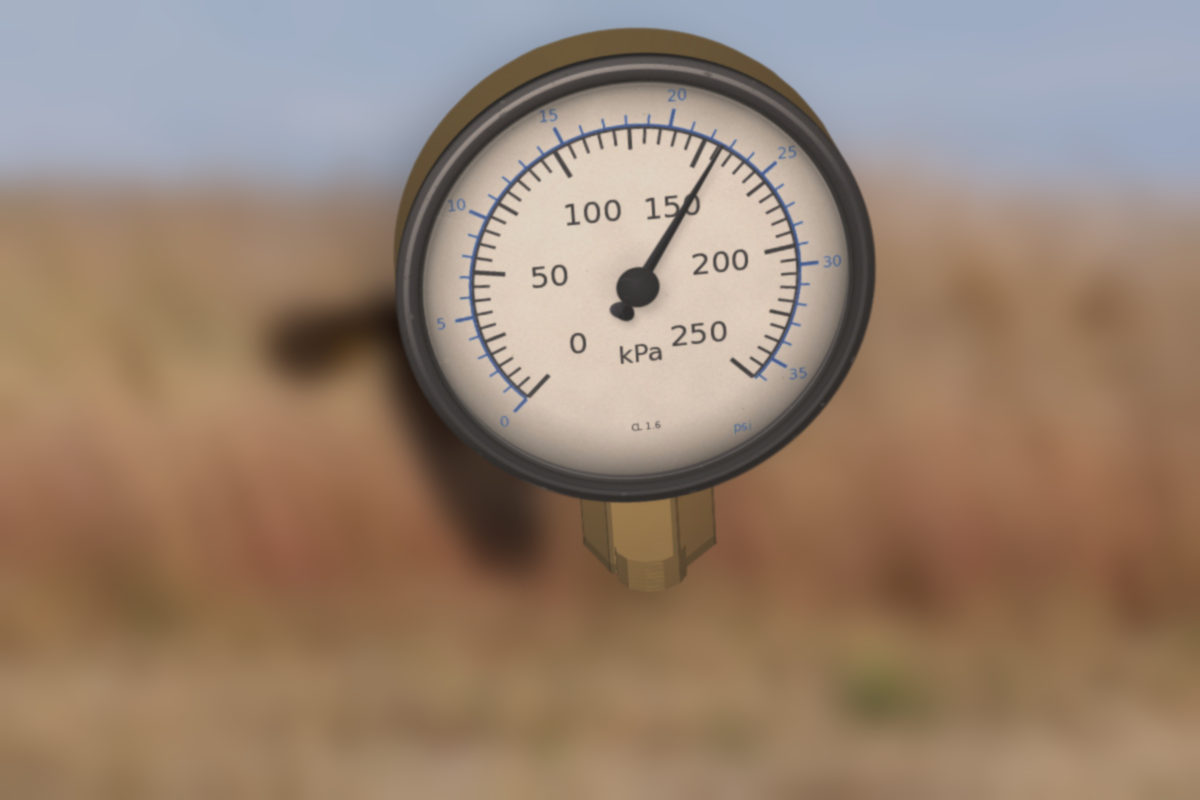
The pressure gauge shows 155 kPa
